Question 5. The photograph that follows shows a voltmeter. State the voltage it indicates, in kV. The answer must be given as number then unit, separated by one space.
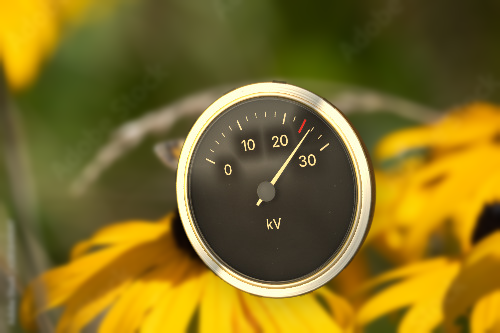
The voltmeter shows 26 kV
